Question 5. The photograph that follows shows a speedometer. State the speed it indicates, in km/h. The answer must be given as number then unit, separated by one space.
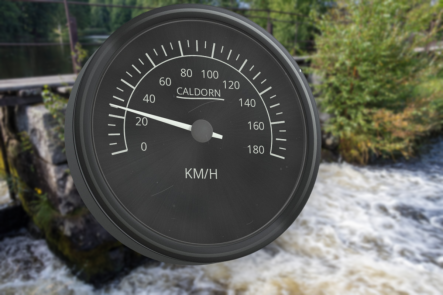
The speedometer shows 25 km/h
